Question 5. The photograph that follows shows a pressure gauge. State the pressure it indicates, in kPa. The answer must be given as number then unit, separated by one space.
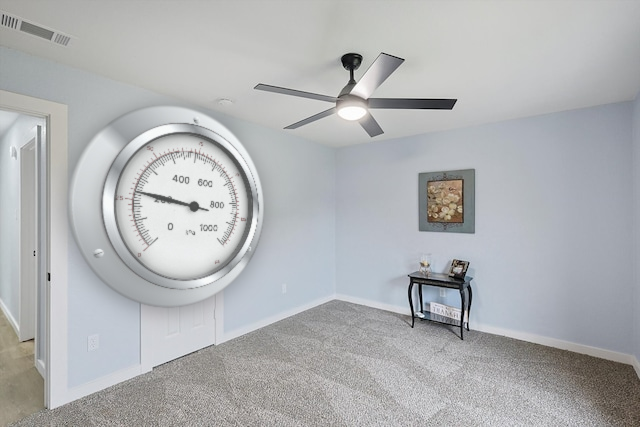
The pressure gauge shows 200 kPa
